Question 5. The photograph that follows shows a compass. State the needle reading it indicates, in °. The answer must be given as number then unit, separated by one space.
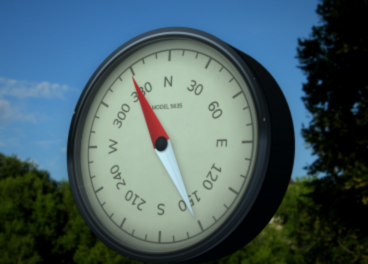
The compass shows 330 °
